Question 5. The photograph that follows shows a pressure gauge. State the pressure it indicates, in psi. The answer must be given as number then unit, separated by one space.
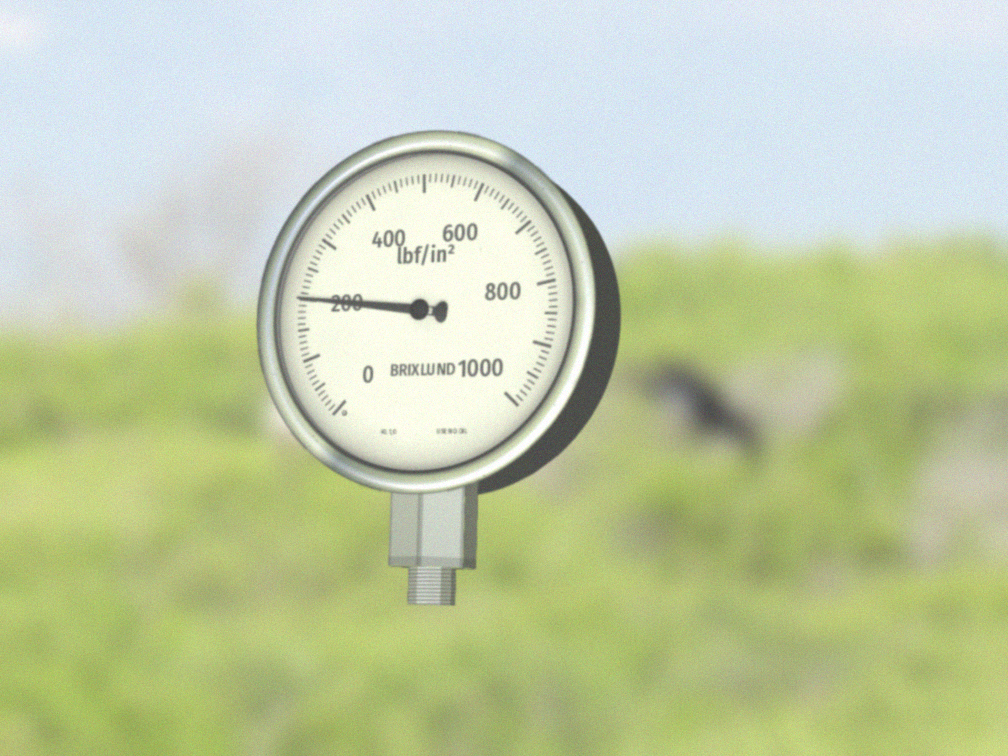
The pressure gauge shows 200 psi
